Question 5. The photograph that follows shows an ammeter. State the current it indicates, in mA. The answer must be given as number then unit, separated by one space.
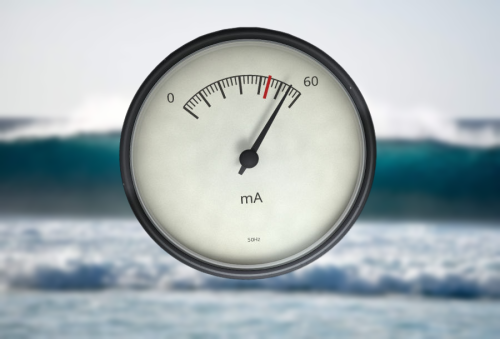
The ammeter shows 54 mA
